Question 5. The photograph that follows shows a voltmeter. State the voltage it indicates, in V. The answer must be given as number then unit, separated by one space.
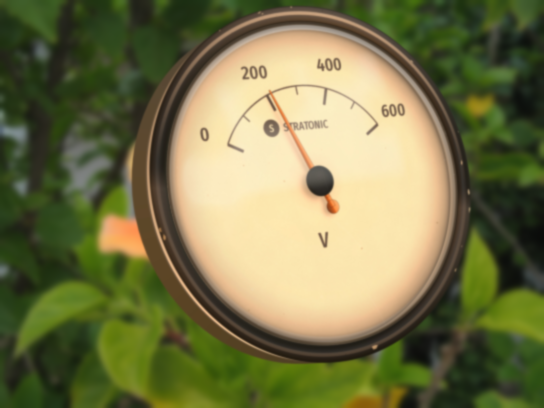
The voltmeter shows 200 V
